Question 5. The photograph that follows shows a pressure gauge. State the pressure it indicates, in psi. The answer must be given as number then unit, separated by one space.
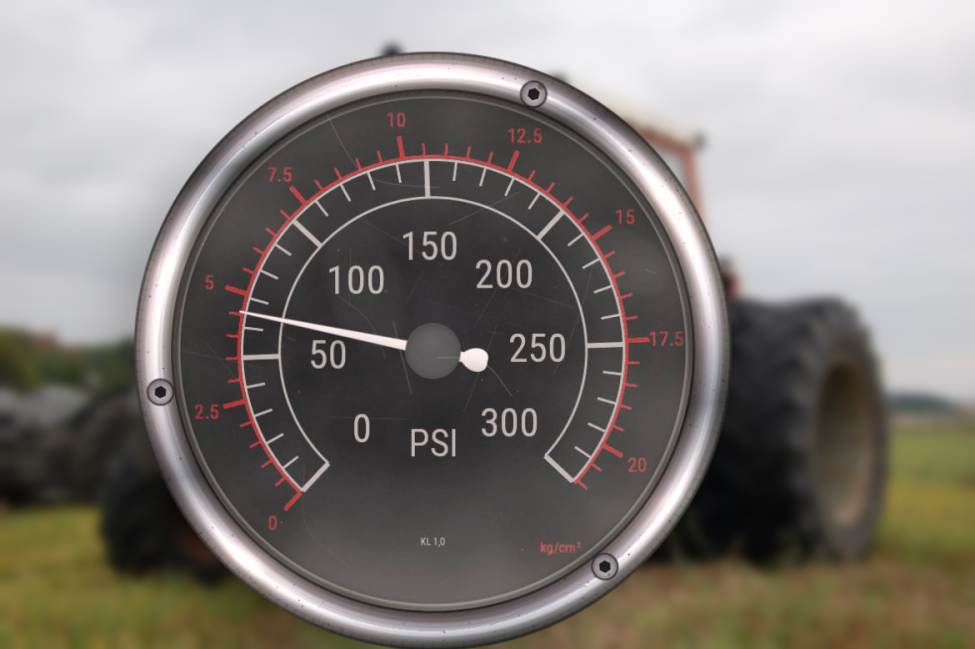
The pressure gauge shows 65 psi
